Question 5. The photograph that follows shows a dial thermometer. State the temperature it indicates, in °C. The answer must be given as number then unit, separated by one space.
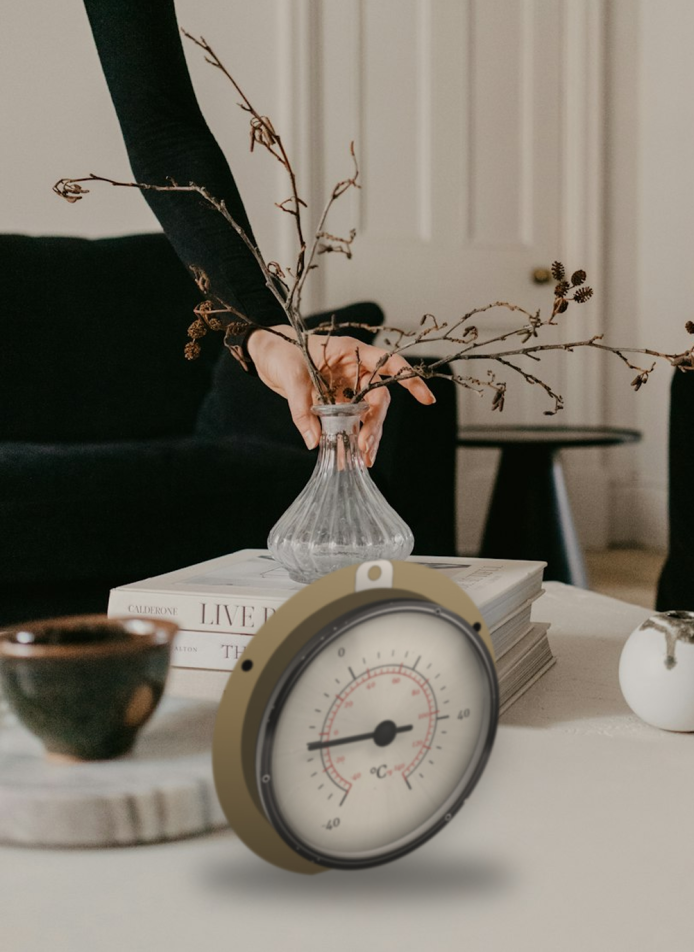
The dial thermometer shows -20 °C
